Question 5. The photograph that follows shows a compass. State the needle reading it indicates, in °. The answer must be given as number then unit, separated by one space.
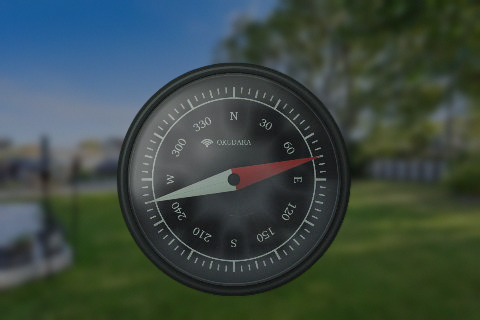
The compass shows 75 °
